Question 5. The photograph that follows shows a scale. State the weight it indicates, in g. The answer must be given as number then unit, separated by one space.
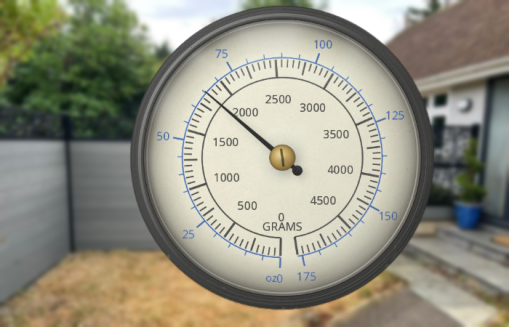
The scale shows 1850 g
